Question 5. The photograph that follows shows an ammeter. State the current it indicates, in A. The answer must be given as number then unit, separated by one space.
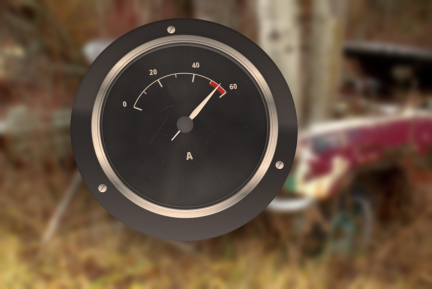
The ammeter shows 55 A
